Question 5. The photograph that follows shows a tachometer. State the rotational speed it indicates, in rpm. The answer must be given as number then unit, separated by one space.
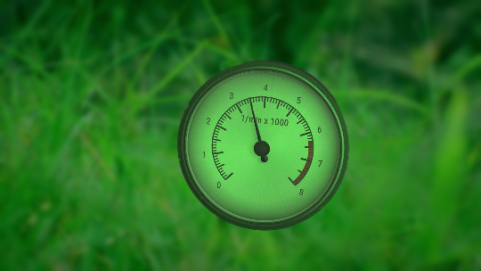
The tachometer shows 3500 rpm
